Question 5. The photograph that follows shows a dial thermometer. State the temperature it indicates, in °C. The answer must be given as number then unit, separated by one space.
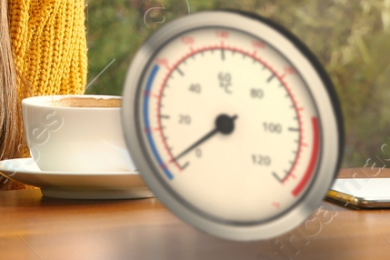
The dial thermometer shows 4 °C
